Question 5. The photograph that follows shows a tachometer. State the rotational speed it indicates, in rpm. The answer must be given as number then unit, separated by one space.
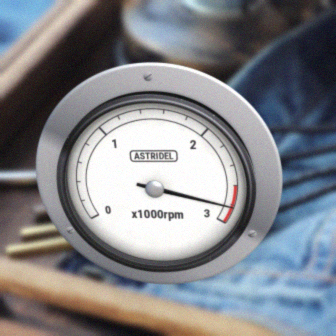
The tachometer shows 2800 rpm
